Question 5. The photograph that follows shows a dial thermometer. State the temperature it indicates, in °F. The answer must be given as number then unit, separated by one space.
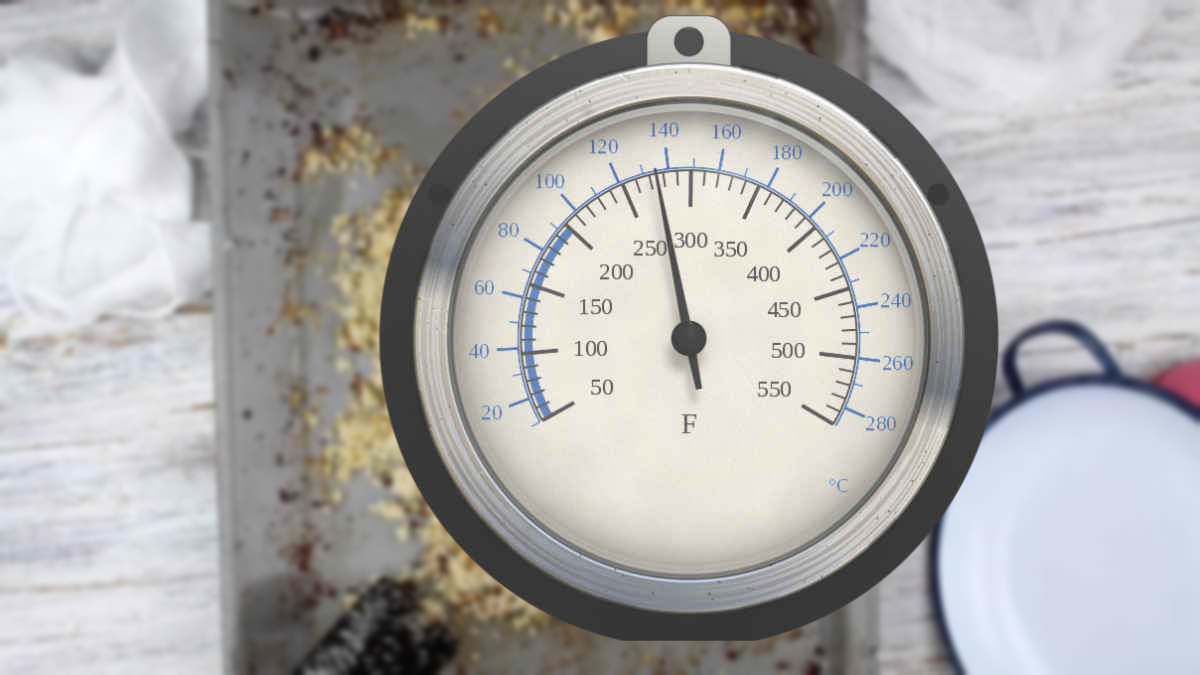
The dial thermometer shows 275 °F
